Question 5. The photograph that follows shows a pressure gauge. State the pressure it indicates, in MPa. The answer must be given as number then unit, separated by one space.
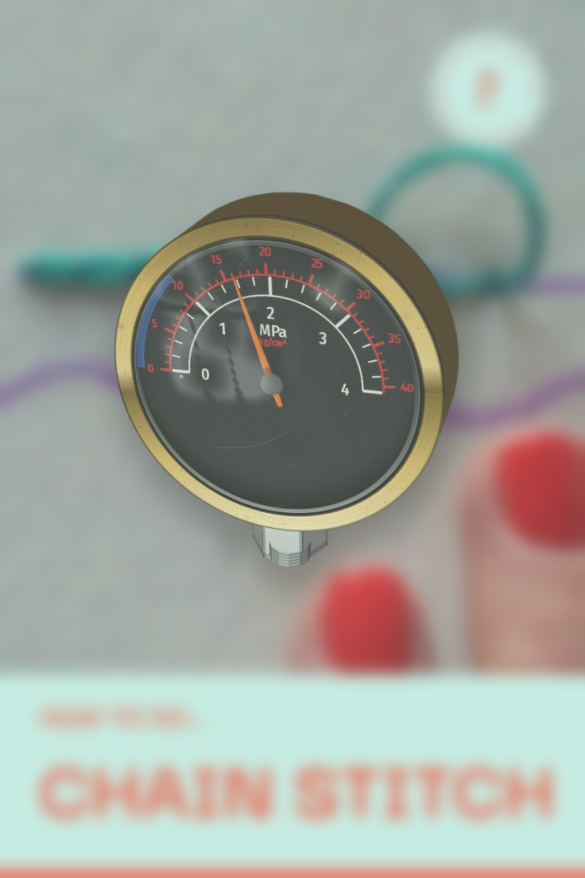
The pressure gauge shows 1.6 MPa
